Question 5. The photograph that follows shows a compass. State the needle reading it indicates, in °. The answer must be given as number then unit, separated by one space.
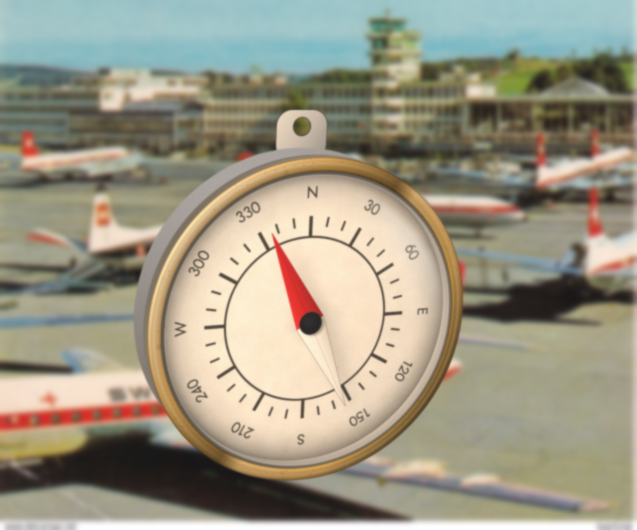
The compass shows 335 °
